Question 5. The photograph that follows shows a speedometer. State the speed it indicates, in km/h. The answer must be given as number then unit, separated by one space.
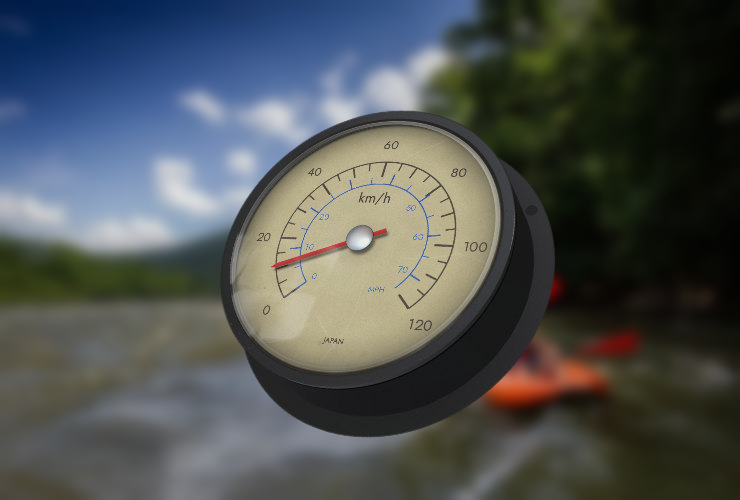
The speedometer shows 10 km/h
